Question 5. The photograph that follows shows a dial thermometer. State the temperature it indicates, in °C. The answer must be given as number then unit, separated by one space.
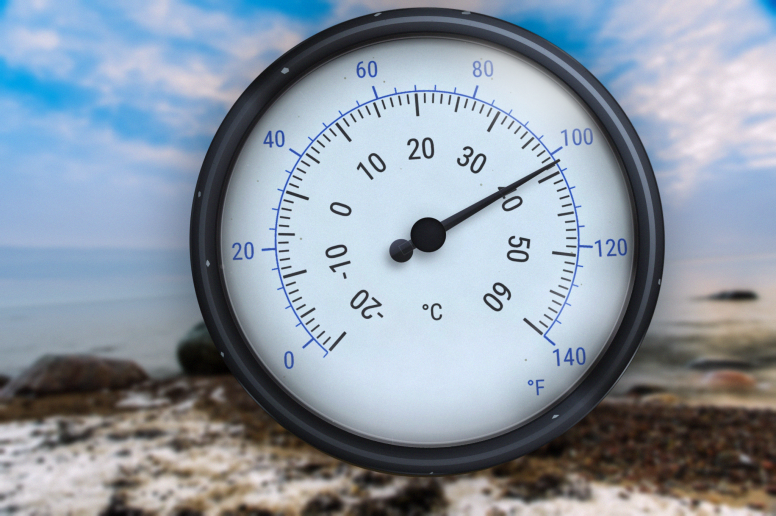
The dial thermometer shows 39 °C
